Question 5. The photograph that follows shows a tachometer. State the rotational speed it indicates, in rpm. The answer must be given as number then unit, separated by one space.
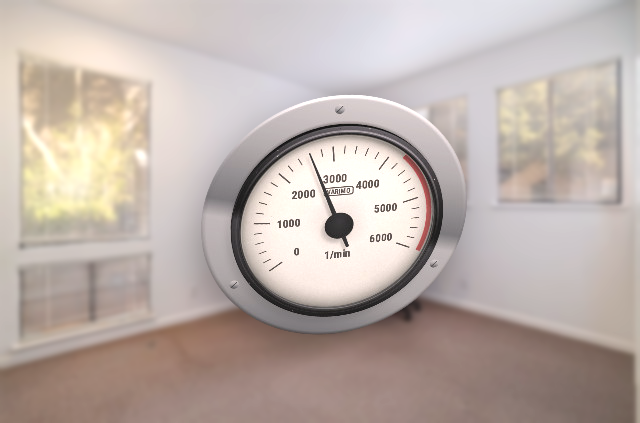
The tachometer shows 2600 rpm
